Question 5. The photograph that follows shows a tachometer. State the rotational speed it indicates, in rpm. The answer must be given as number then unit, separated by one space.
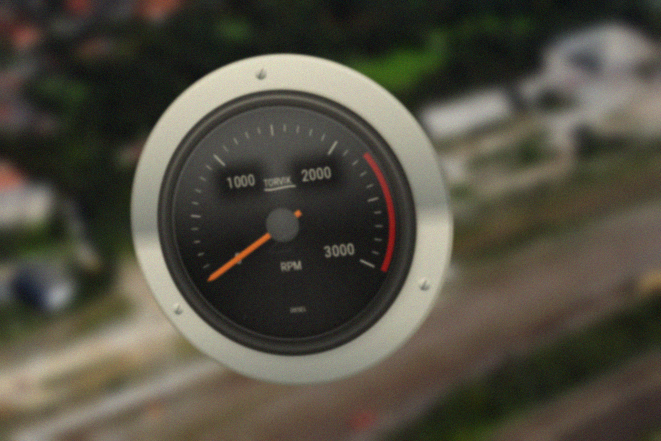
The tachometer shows 0 rpm
